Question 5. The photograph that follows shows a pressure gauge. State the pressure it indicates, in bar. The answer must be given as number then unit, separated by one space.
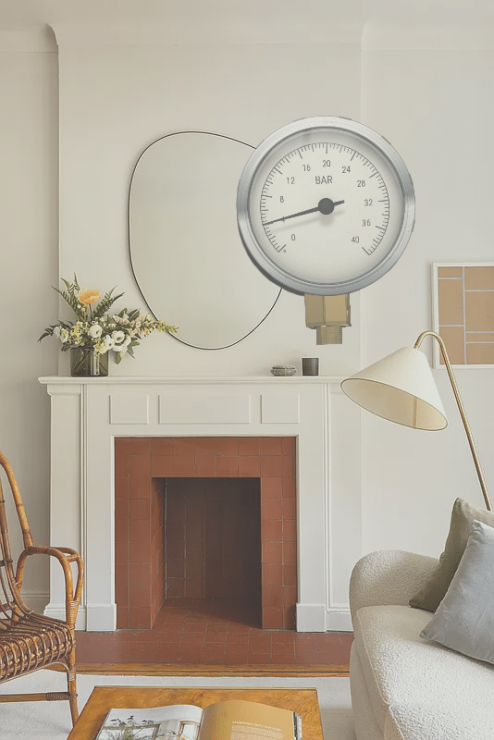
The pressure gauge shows 4 bar
